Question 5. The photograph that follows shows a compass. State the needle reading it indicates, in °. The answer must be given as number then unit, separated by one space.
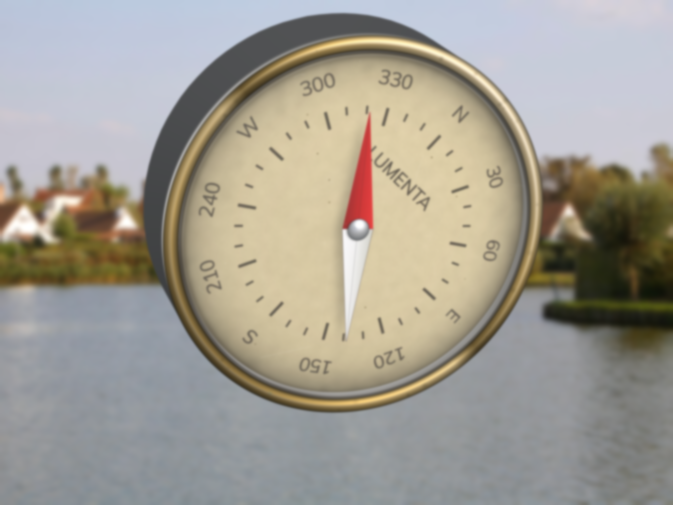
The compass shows 320 °
